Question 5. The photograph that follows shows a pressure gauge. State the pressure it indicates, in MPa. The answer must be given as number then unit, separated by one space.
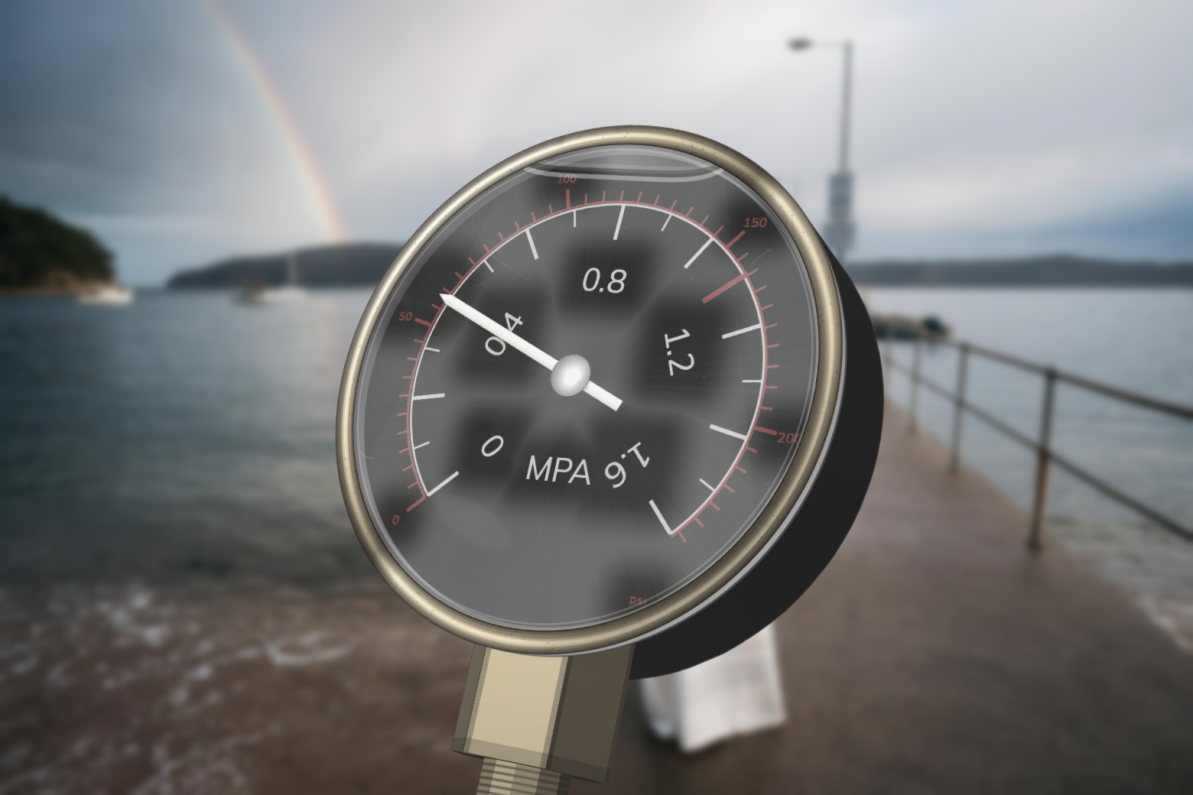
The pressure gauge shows 0.4 MPa
